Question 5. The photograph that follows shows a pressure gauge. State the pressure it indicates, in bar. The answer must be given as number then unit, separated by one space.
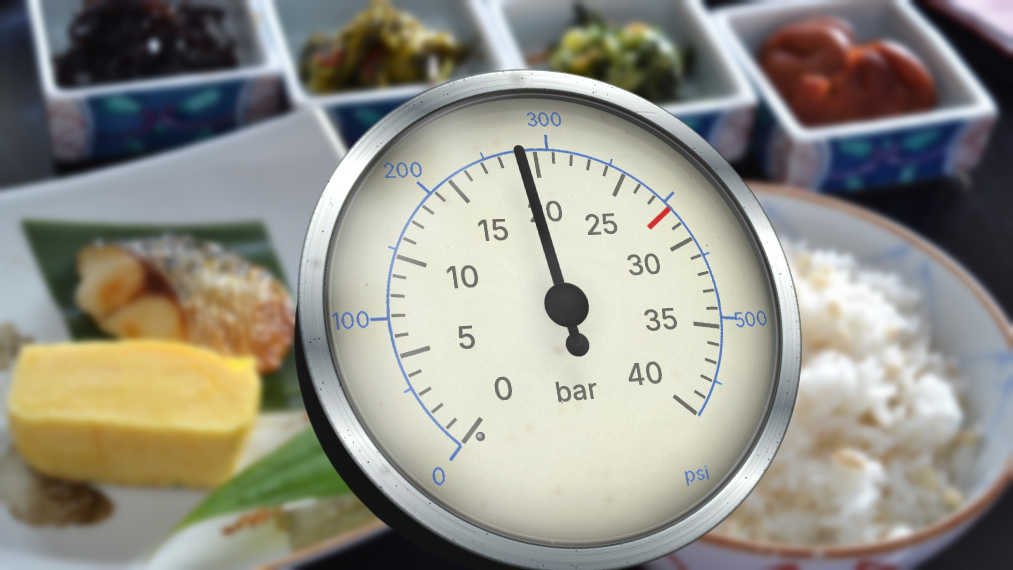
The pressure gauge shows 19 bar
